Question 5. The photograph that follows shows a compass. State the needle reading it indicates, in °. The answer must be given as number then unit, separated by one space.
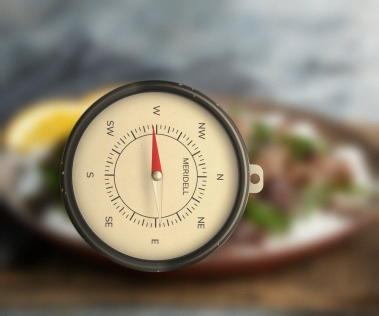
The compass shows 265 °
